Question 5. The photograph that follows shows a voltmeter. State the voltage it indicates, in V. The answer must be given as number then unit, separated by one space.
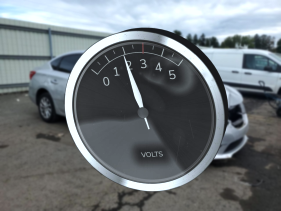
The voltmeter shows 2 V
